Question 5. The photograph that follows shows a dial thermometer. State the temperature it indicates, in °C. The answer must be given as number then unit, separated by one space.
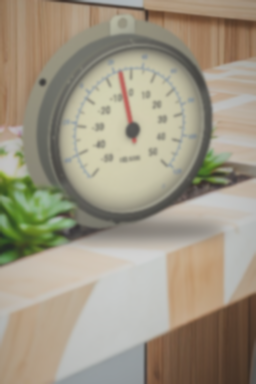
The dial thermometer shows -5 °C
